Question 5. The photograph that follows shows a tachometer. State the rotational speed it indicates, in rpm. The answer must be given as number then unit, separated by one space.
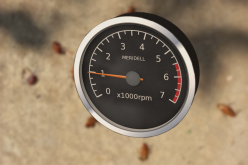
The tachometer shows 1000 rpm
